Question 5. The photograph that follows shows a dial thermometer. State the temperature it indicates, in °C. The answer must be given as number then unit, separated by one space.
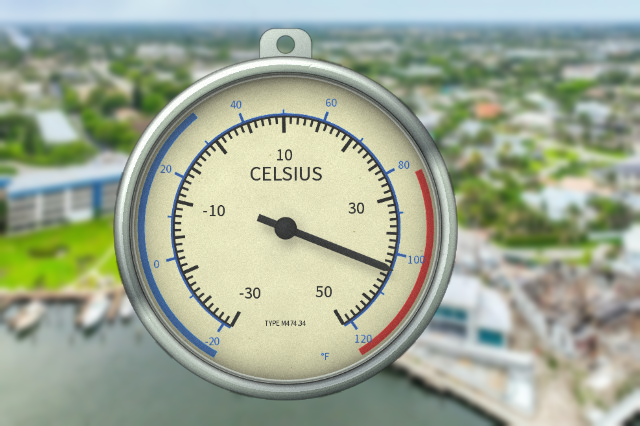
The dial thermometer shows 40 °C
